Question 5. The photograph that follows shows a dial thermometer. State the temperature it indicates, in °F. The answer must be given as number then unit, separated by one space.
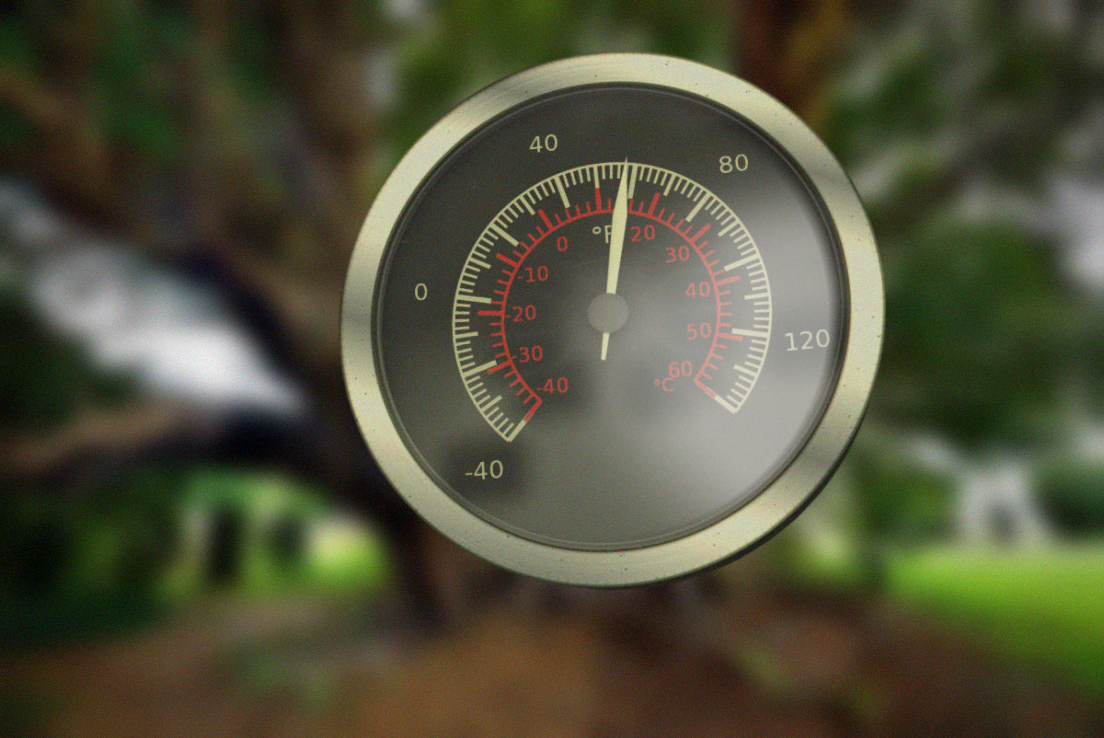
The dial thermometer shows 58 °F
